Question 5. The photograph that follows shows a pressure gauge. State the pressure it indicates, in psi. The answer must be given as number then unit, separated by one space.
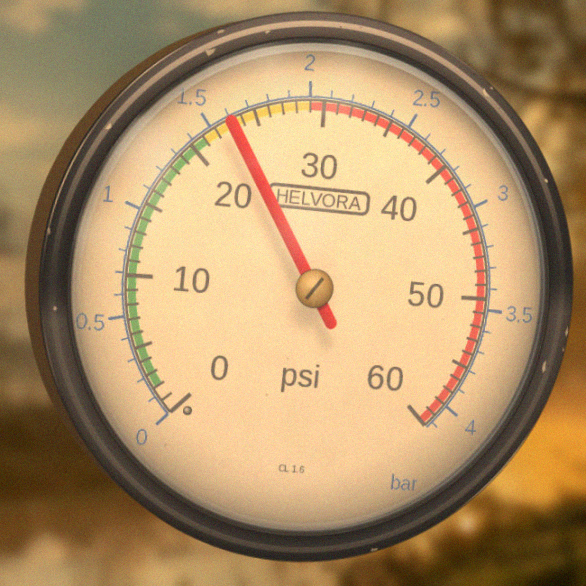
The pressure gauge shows 23 psi
